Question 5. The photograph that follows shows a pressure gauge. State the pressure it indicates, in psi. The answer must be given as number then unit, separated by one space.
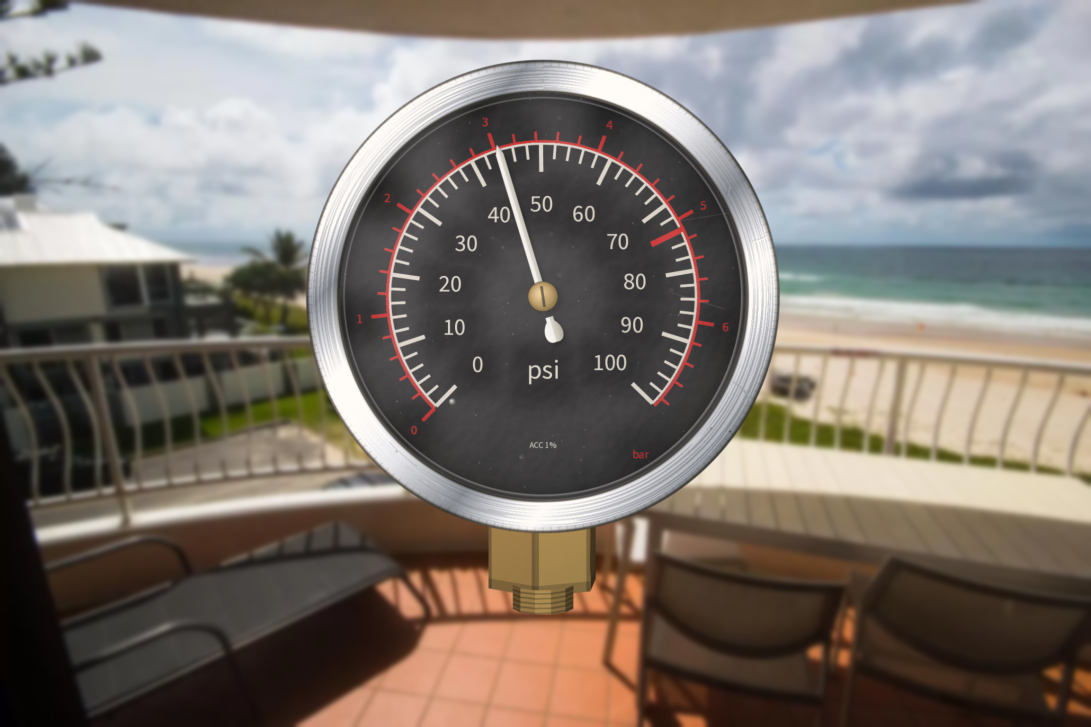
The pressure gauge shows 44 psi
